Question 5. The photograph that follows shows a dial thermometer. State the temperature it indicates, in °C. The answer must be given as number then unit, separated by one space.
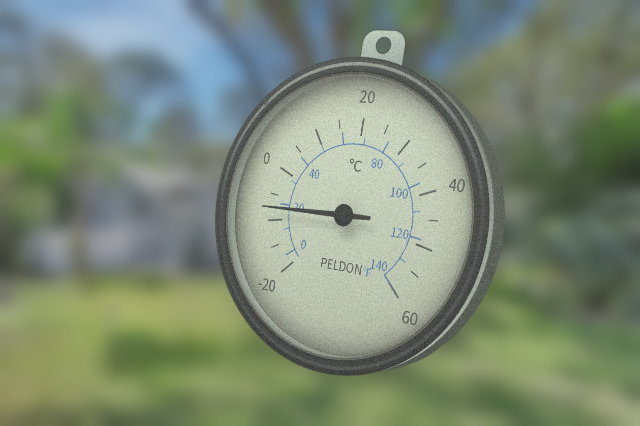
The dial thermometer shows -7.5 °C
